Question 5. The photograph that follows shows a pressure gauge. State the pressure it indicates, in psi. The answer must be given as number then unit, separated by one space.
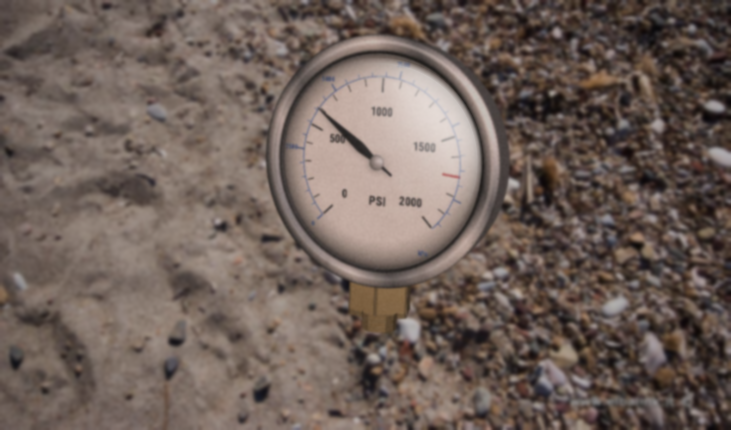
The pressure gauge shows 600 psi
